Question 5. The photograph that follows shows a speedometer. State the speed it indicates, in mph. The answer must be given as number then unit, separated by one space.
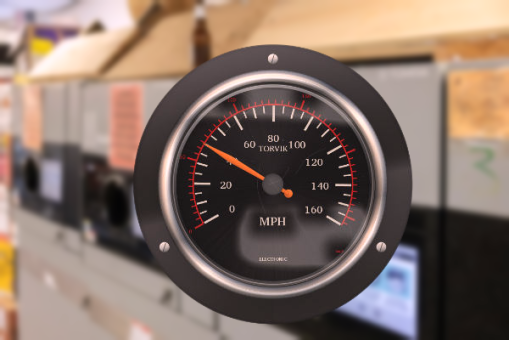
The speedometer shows 40 mph
